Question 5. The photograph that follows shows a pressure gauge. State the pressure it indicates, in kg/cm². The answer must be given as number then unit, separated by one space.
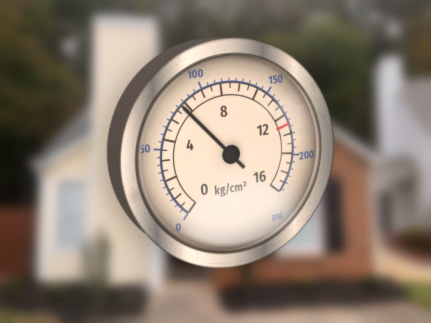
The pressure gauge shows 5.75 kg/cm²
